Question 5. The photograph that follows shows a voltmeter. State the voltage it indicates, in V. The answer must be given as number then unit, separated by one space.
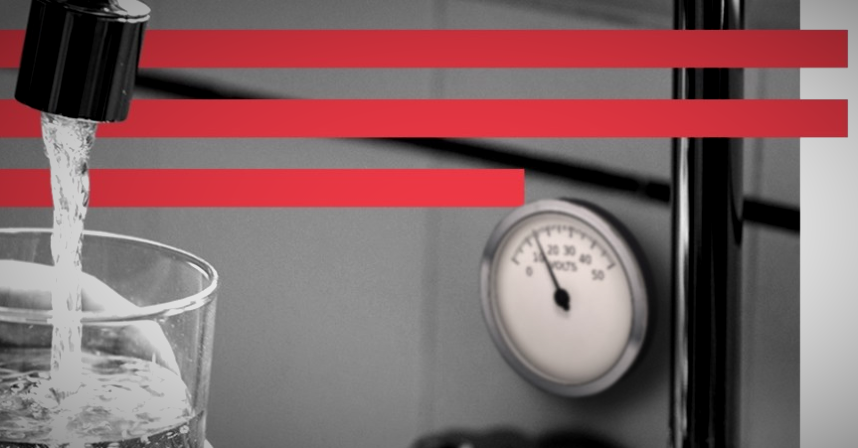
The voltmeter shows 15 V
